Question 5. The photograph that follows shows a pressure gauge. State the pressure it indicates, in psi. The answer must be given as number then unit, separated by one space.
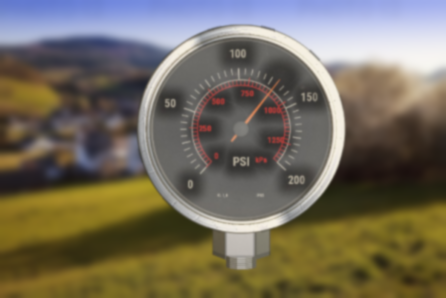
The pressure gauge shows 130 psi
